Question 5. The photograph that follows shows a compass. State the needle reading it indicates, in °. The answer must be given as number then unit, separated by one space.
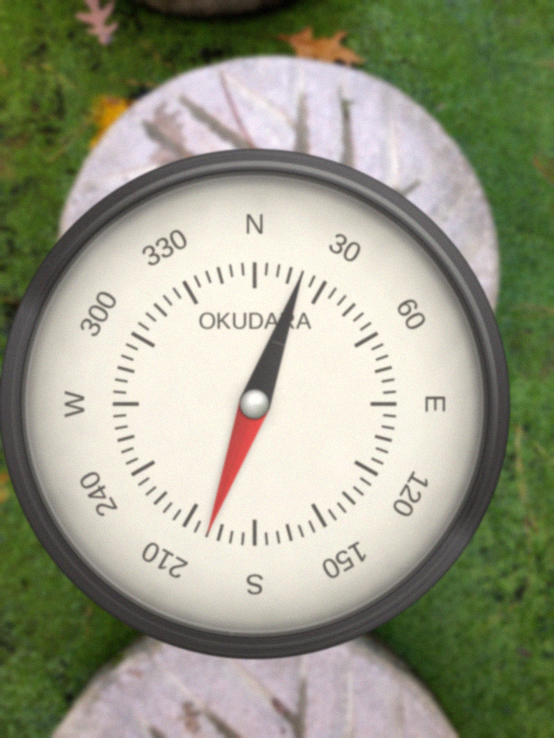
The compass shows 200 °
